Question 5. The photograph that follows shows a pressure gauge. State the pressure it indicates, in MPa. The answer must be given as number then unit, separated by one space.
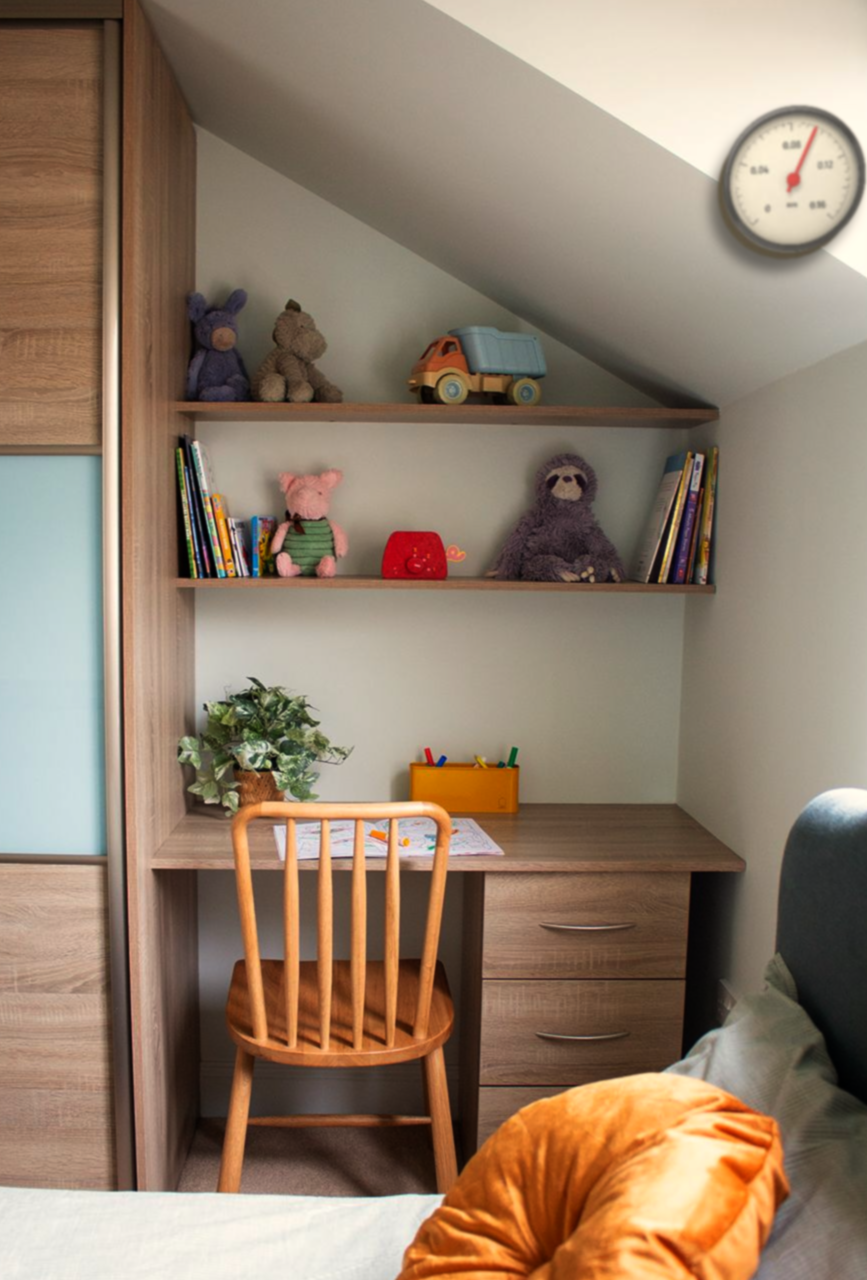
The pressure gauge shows 0.095 MPa
